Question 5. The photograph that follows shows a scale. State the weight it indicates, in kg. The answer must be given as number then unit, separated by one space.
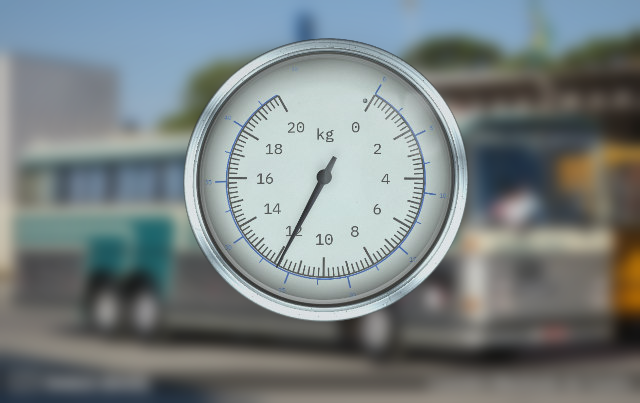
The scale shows 11.8 kg
